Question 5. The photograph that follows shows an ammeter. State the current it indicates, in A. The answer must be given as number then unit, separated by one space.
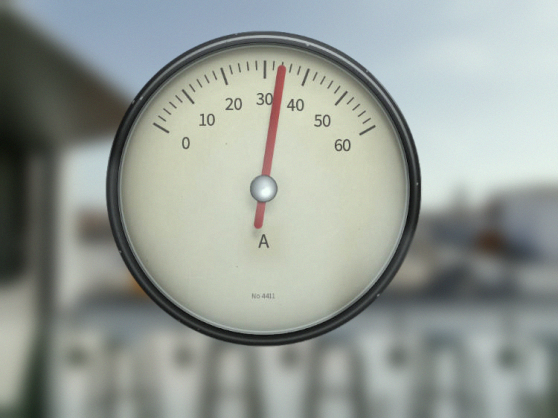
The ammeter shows 34 A
